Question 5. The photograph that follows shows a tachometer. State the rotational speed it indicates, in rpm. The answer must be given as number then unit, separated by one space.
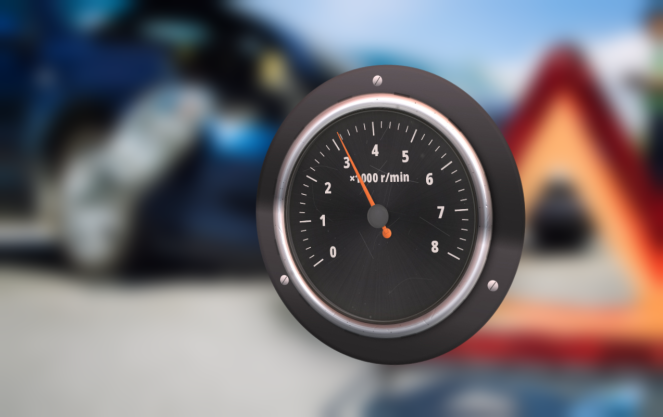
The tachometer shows 3200 rpm
